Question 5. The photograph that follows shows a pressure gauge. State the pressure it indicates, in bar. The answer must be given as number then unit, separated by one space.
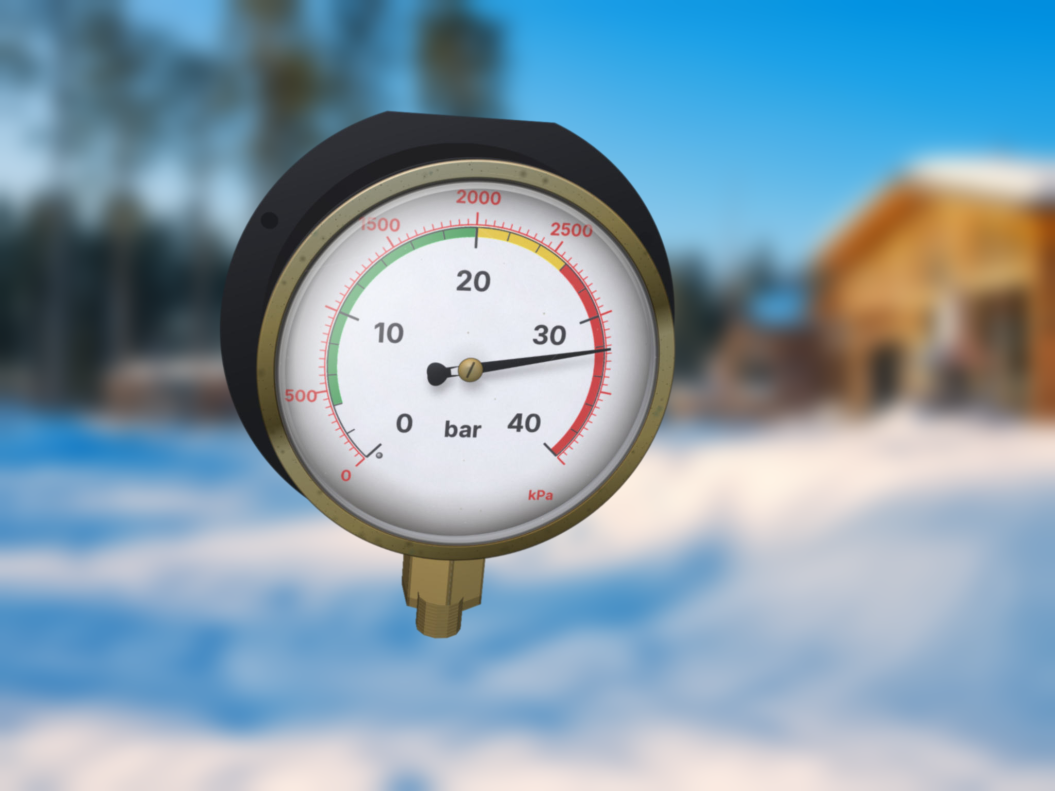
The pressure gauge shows 32 bar
